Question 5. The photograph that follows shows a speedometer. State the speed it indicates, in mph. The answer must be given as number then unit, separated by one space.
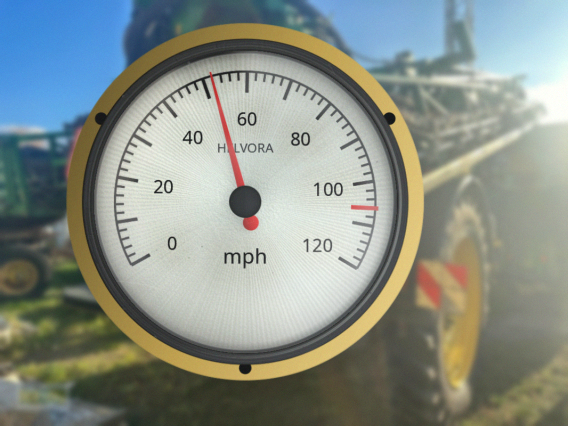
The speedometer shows 52 mph
